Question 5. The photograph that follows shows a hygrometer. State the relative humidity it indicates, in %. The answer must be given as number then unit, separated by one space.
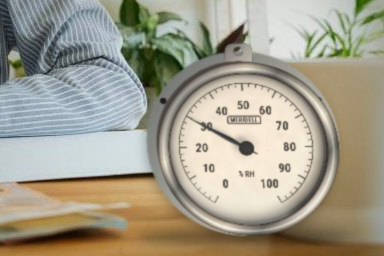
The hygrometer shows 30 %
